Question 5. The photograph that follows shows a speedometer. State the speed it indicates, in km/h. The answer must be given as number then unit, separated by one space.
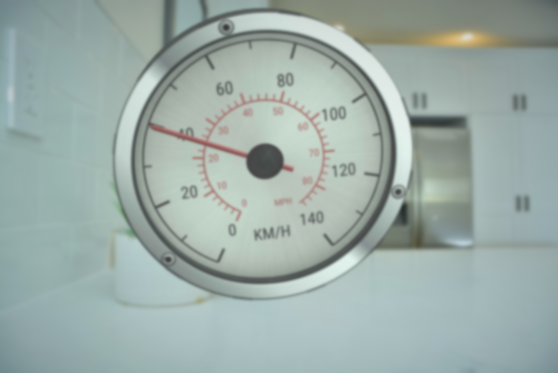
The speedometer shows 40 km/h
